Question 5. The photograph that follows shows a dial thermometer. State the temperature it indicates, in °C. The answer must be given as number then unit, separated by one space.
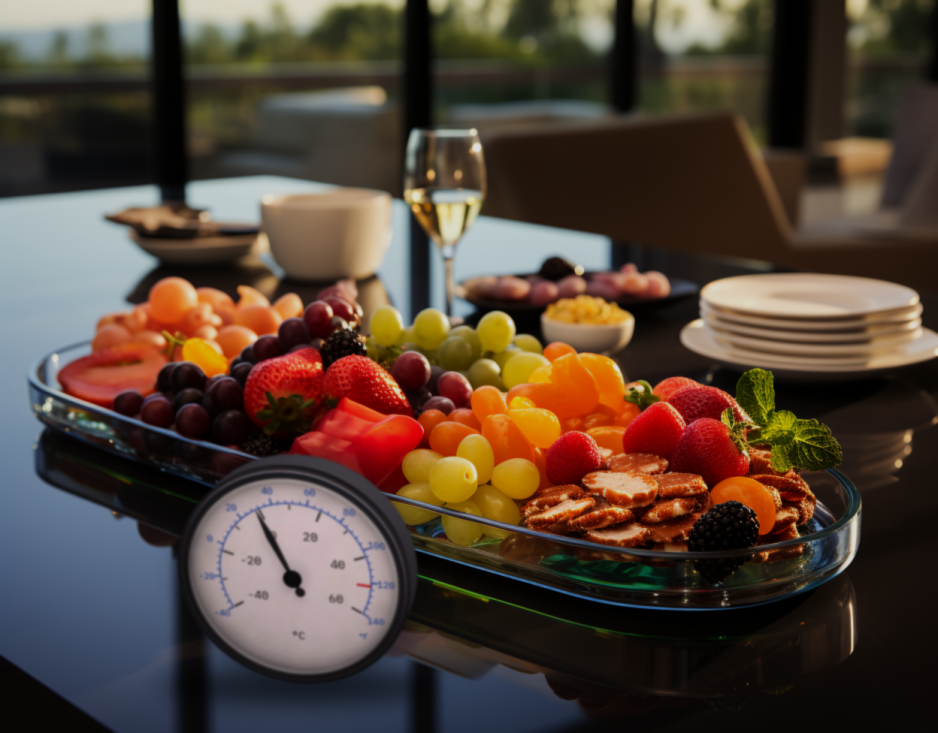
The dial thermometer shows 0 °C
